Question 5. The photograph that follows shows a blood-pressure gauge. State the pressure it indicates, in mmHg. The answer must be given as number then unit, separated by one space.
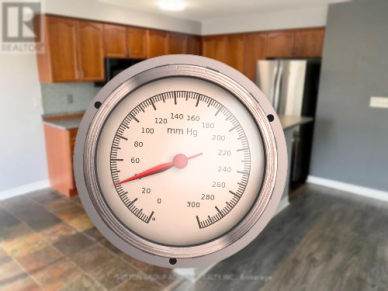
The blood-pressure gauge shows 40 mmHg
